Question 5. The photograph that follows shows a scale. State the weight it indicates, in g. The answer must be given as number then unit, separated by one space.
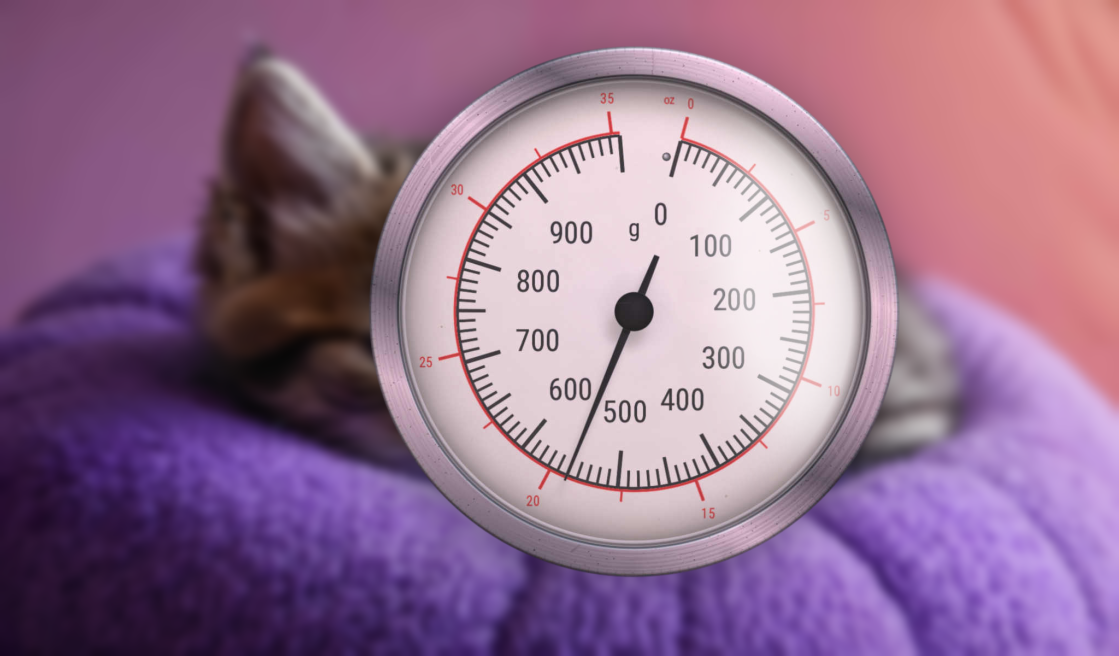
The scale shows 550 g
